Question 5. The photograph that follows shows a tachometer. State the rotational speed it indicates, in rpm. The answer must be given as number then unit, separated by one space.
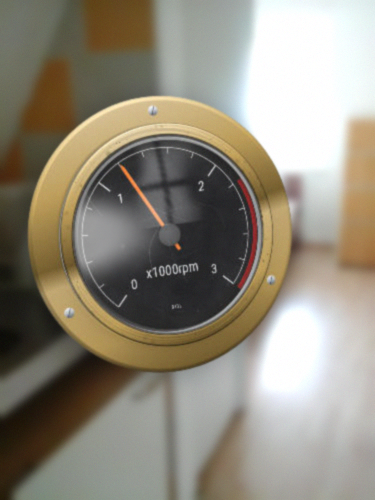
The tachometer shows 1200 rpm
